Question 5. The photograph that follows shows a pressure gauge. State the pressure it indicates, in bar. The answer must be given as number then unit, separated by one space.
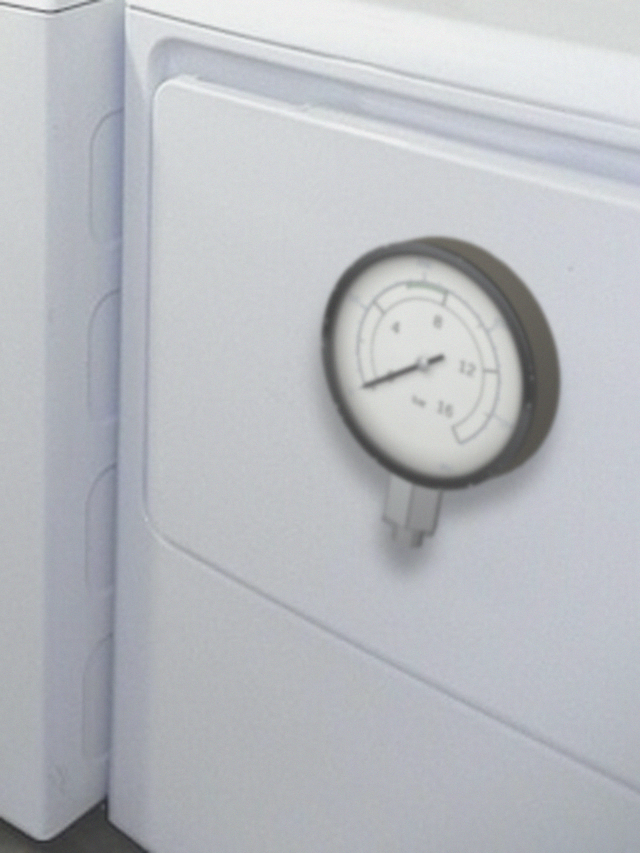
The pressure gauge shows 0 bar
